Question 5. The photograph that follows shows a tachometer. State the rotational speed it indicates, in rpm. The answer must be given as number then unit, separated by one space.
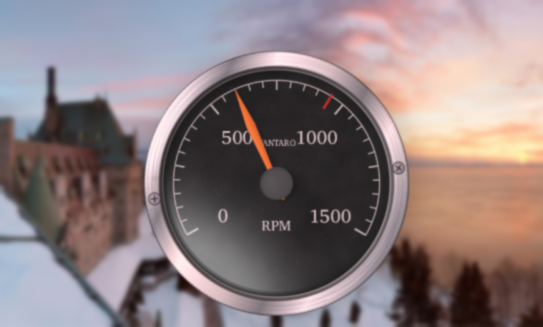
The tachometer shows 600 rpm
